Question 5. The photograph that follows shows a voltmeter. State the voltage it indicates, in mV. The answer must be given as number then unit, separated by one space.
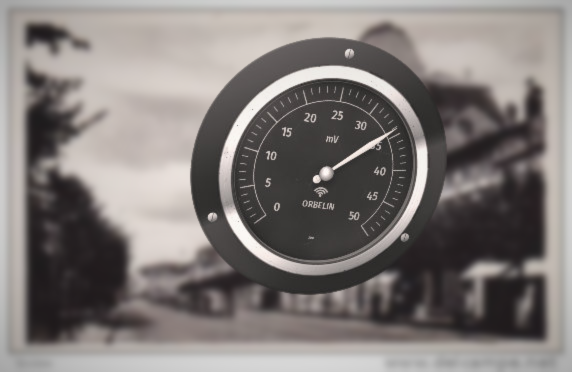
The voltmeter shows 34 mV
